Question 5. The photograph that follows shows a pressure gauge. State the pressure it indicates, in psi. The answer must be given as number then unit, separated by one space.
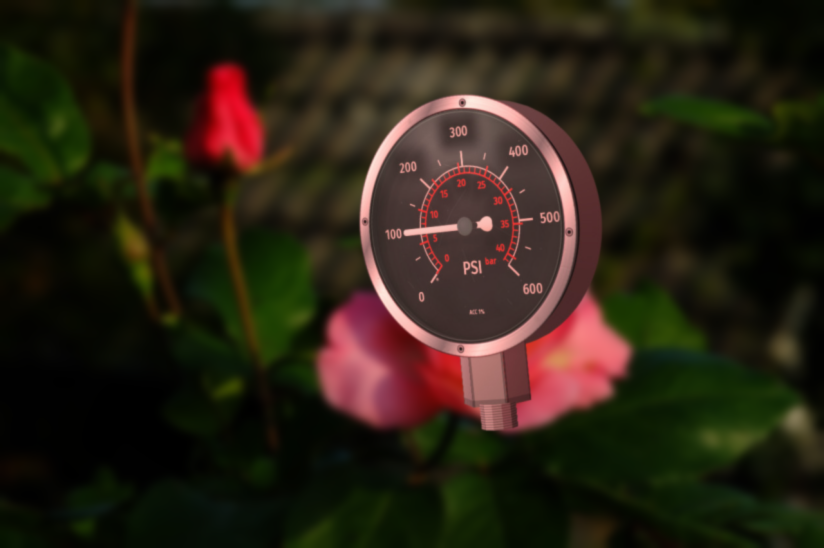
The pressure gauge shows 100 psi
